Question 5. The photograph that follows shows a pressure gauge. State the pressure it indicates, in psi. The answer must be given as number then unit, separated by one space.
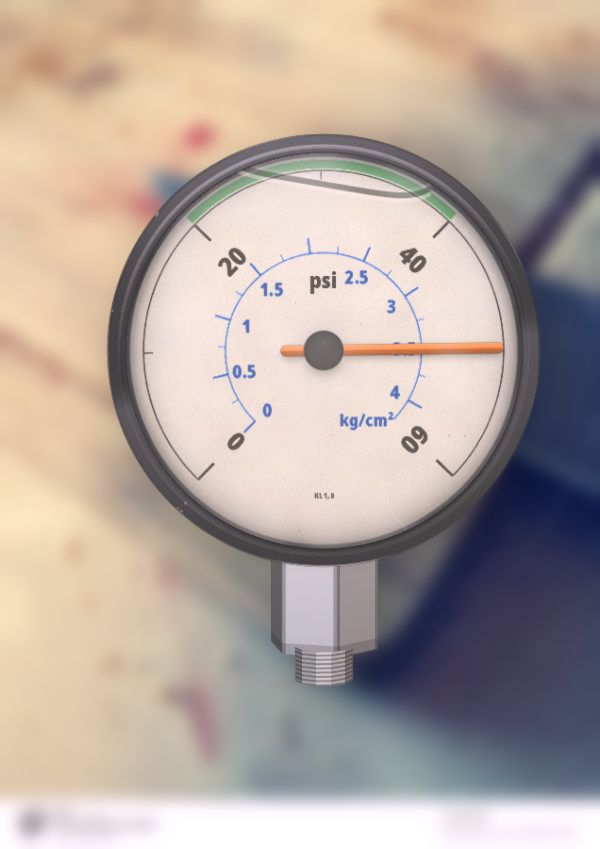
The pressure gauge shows 50 psi
